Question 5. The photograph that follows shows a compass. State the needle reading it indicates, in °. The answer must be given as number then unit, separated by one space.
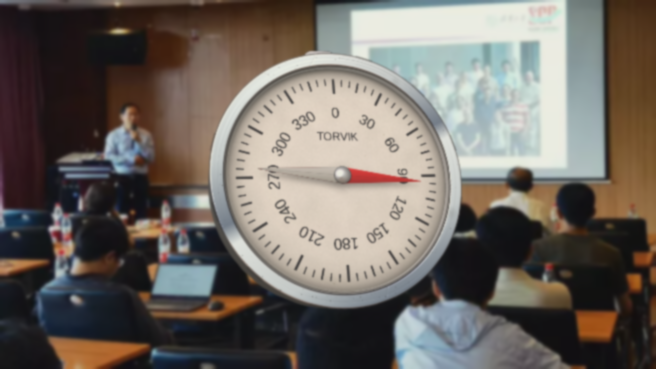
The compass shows 95 °
